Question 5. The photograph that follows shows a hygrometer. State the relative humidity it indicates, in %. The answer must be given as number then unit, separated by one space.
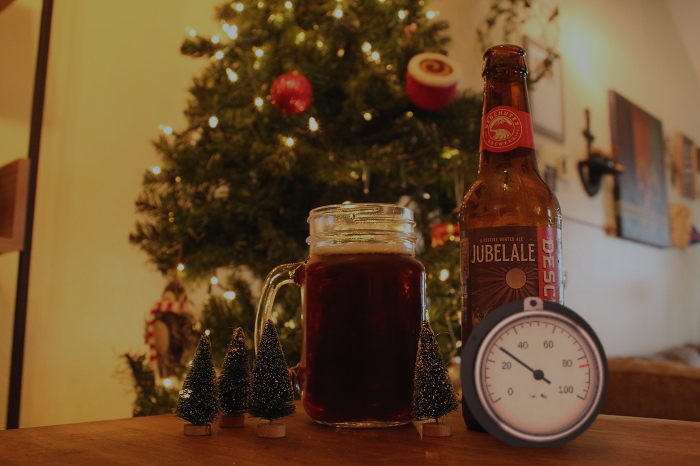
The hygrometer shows 28 %
